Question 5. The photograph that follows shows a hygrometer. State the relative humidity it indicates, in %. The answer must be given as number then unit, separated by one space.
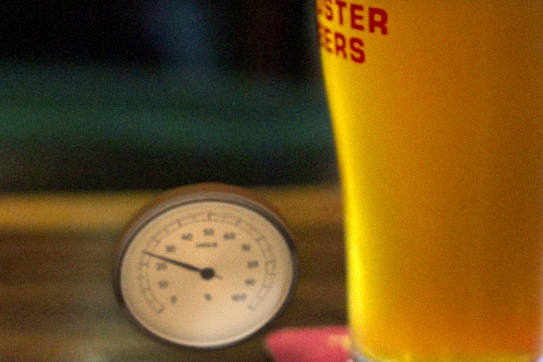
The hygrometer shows 25 %
